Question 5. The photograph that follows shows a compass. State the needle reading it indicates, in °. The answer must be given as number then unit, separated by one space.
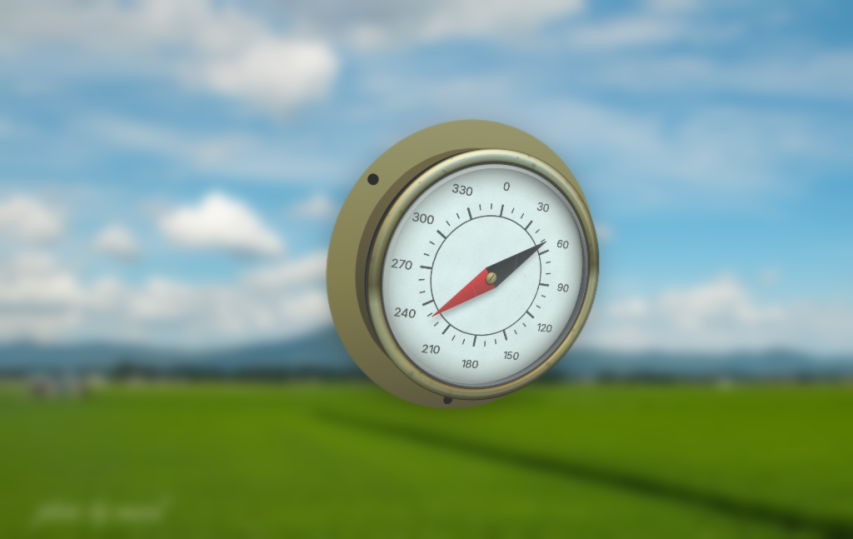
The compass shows 230 °
